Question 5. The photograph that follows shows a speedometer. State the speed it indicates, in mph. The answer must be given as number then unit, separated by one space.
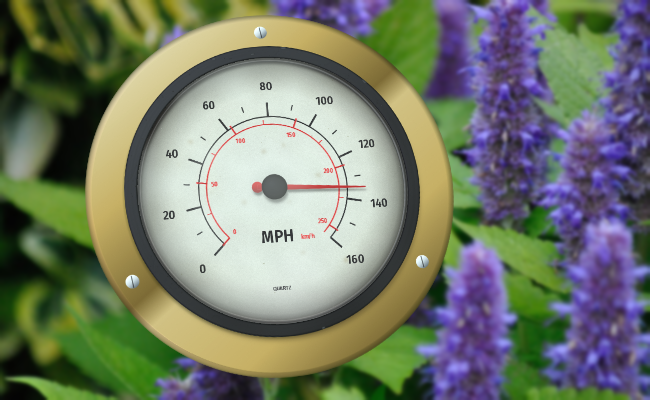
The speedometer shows 135 mph
